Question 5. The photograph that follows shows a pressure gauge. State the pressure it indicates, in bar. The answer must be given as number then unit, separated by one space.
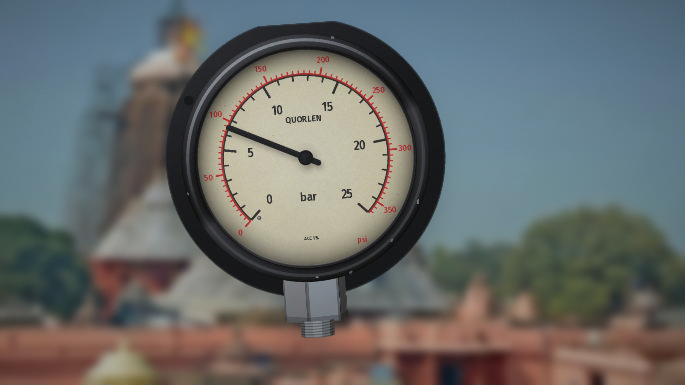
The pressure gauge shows 6.5 bar
